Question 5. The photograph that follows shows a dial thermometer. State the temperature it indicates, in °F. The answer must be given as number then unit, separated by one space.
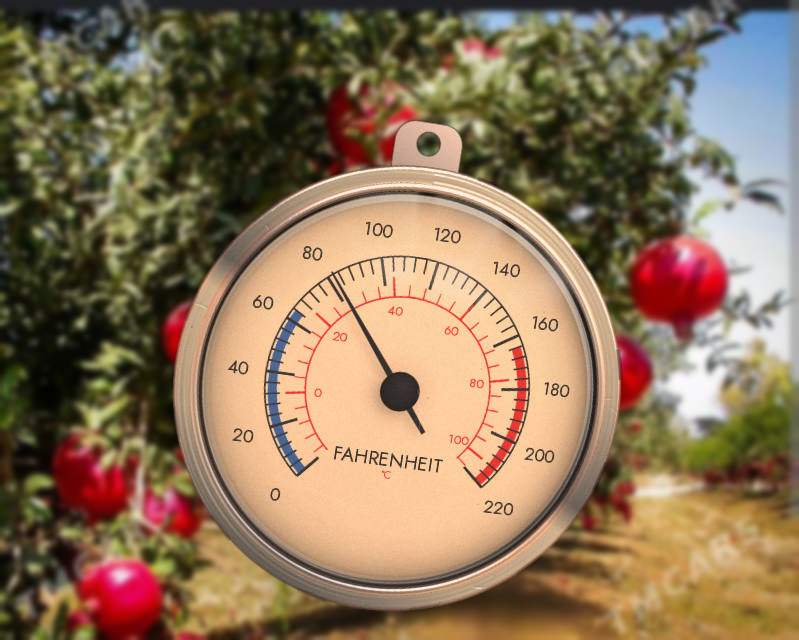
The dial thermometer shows 82 °F
